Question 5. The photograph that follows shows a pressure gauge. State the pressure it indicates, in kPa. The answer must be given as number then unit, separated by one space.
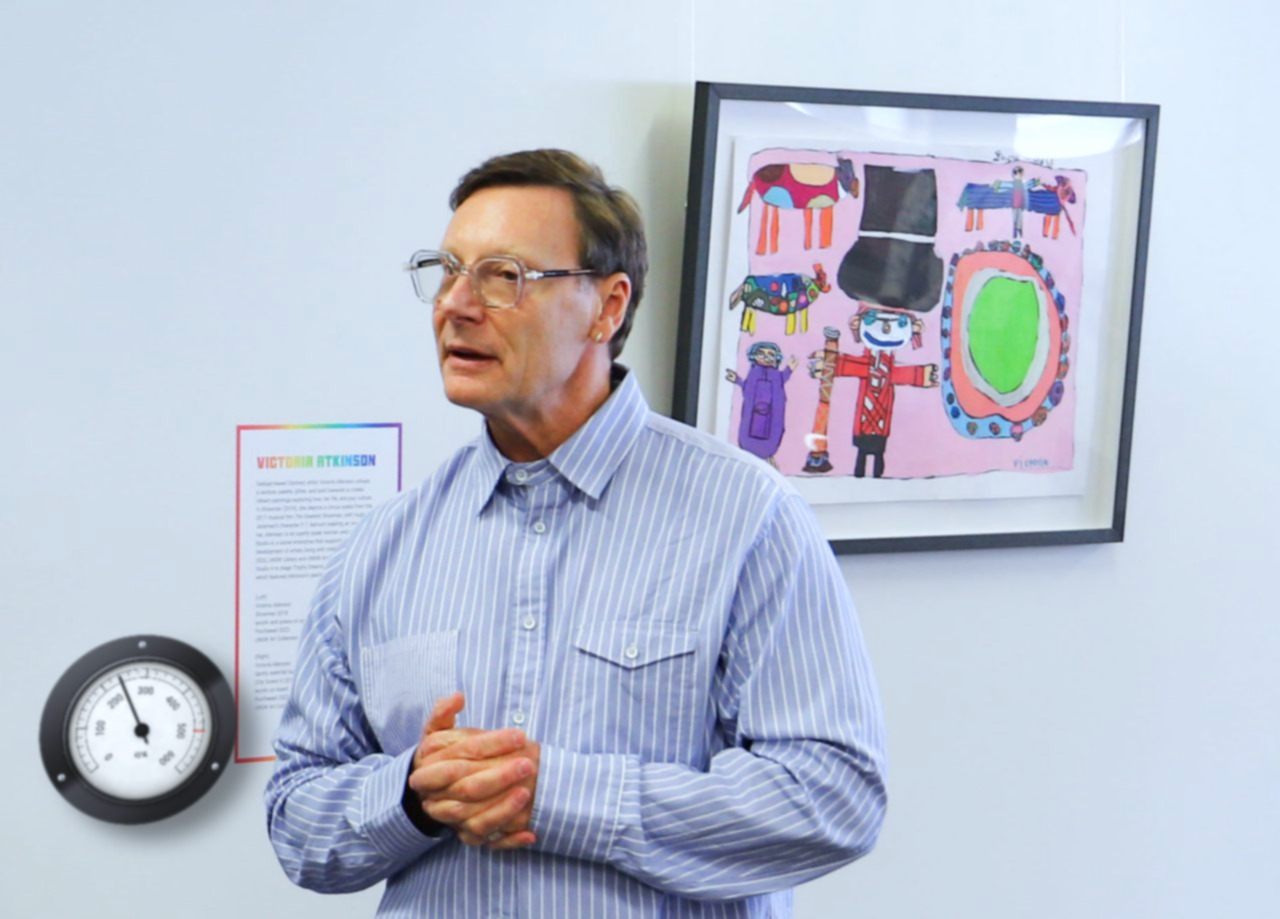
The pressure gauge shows 240 kPa
